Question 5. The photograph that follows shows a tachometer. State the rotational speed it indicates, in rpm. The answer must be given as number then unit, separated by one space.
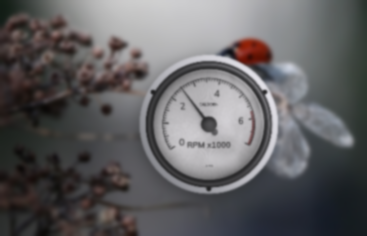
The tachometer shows 2500 rpm
